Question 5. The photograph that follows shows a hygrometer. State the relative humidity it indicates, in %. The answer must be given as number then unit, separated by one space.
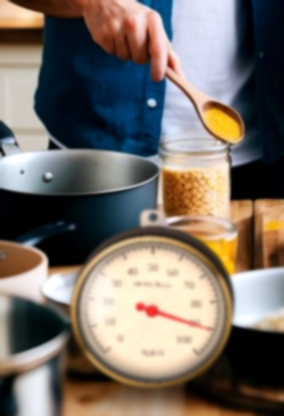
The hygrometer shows 90 %
